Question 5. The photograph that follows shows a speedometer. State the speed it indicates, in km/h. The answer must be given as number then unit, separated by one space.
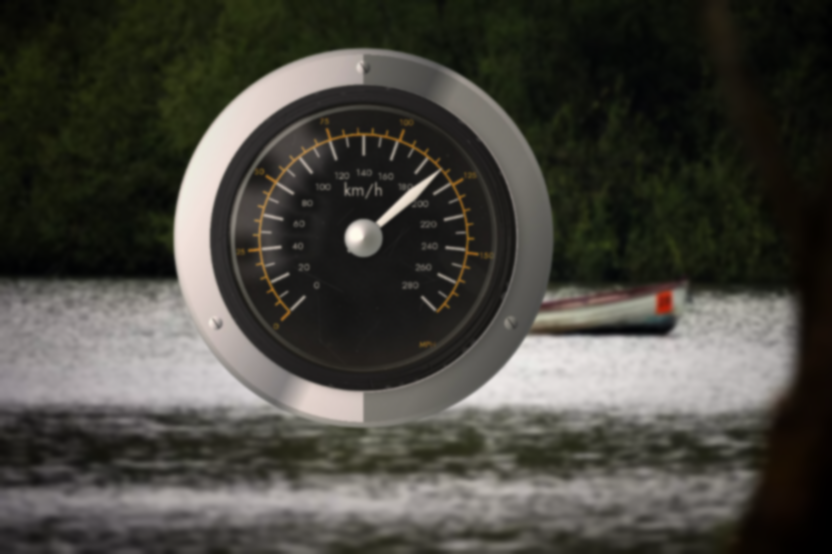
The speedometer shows 190 km/h
